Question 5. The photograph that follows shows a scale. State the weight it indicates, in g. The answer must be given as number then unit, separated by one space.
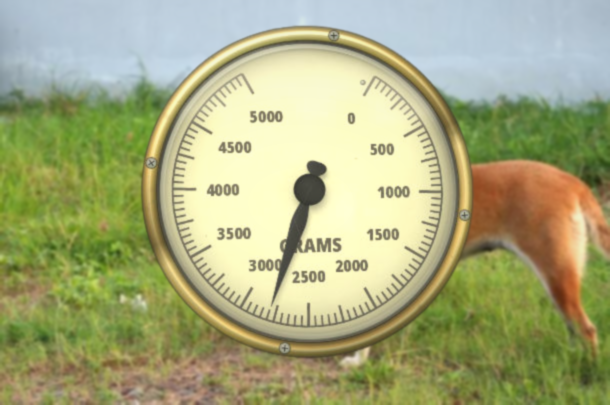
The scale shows 2800 g
